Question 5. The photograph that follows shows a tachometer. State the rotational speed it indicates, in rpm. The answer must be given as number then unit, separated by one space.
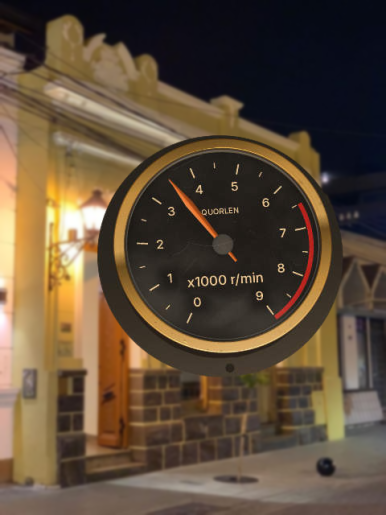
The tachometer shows 3500 rpm
